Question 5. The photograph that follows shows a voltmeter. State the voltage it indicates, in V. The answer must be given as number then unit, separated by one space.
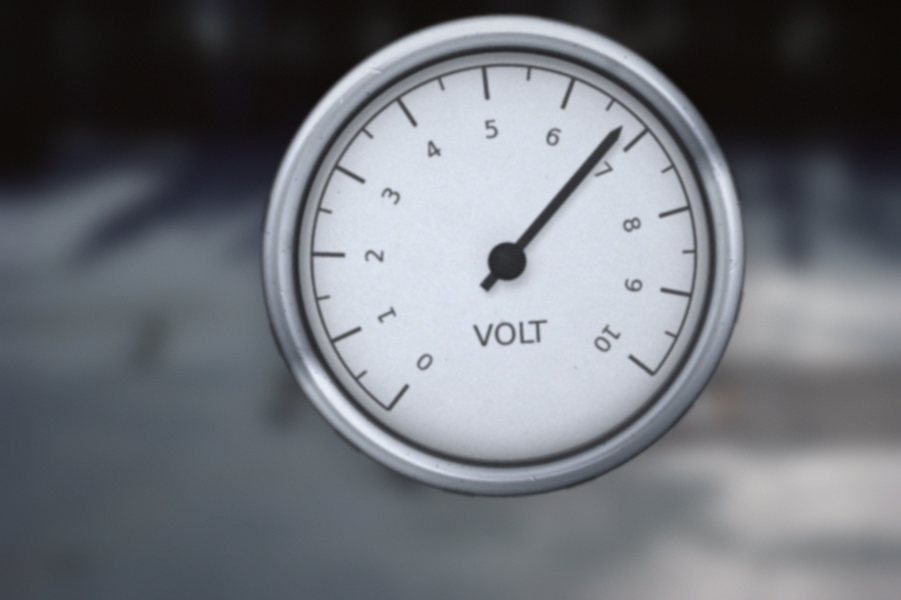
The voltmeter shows 6.75 V
